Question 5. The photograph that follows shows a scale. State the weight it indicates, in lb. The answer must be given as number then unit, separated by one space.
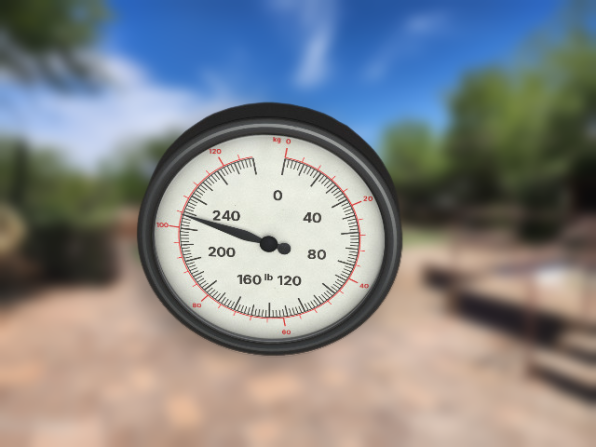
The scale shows 230 lb
